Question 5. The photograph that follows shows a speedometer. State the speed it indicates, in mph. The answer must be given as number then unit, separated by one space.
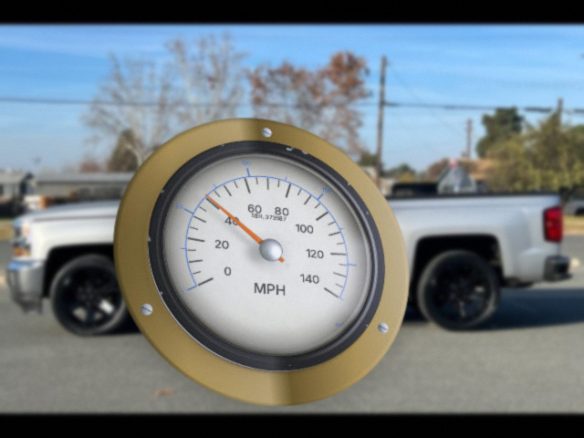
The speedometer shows 40 mph
